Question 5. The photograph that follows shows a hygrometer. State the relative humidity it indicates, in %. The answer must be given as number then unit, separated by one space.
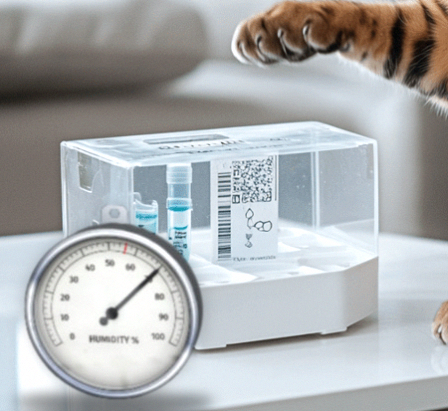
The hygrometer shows 70 %
